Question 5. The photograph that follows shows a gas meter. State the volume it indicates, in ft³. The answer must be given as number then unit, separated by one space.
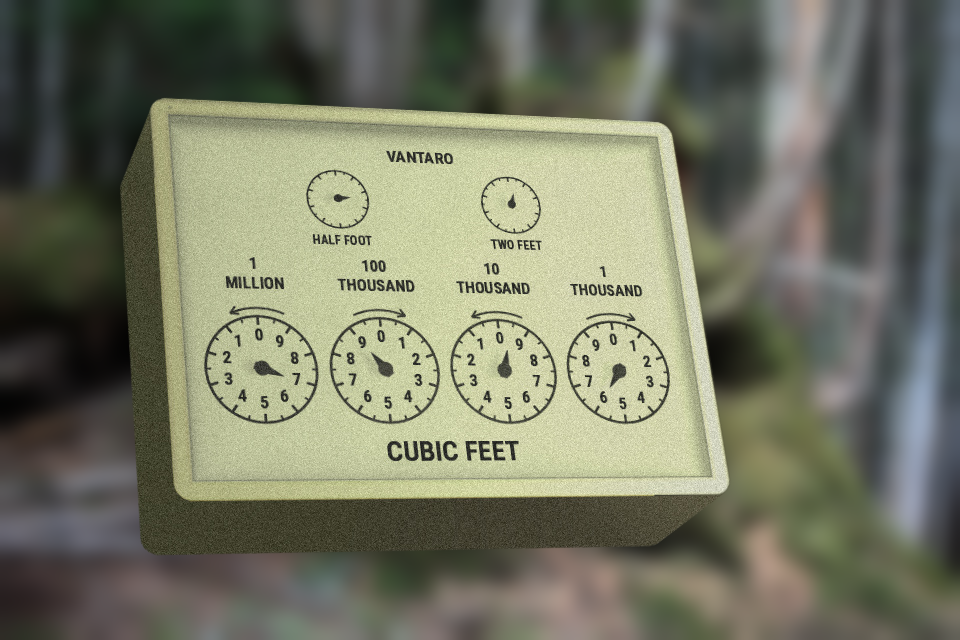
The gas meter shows 689600 ft³
